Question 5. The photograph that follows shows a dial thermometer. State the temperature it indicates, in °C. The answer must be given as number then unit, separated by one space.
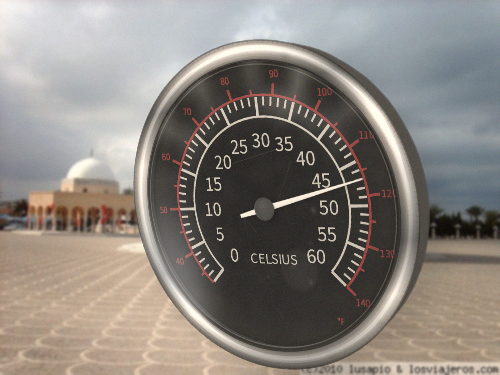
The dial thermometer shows 47 °C
